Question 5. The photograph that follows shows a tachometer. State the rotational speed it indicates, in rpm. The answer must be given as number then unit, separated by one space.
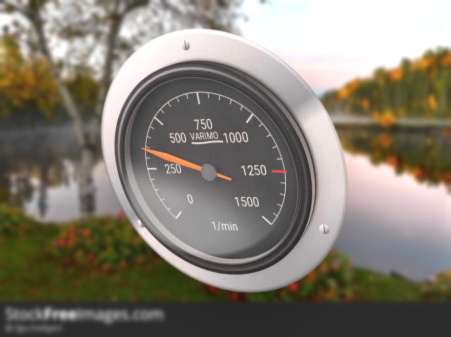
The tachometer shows 350 rpm
